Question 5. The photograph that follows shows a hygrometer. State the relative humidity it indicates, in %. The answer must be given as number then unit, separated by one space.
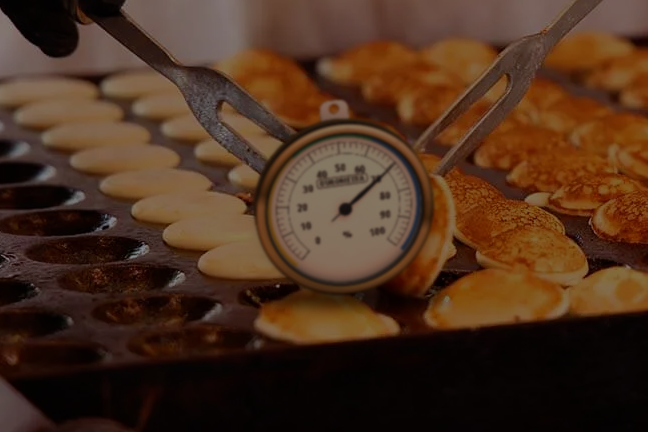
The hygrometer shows 70 %
